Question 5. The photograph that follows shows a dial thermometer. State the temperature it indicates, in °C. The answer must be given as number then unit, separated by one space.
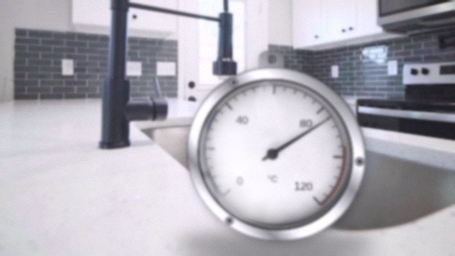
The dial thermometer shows 84 °C
